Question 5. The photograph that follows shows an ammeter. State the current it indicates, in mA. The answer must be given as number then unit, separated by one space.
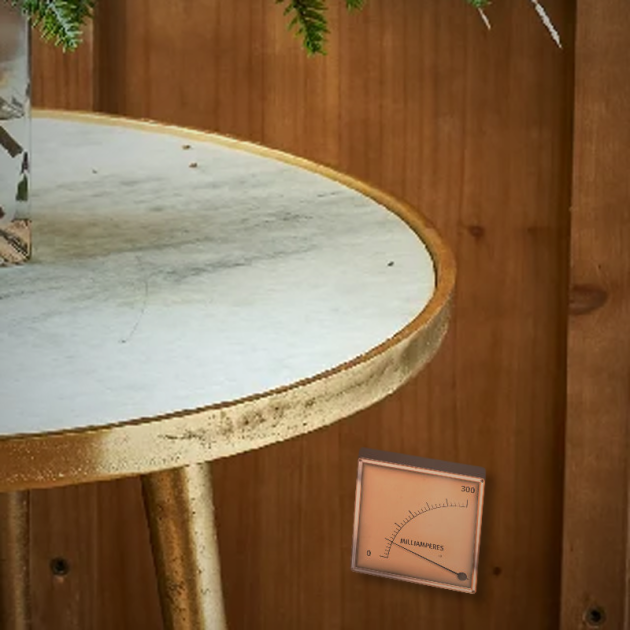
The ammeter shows 50 mA
